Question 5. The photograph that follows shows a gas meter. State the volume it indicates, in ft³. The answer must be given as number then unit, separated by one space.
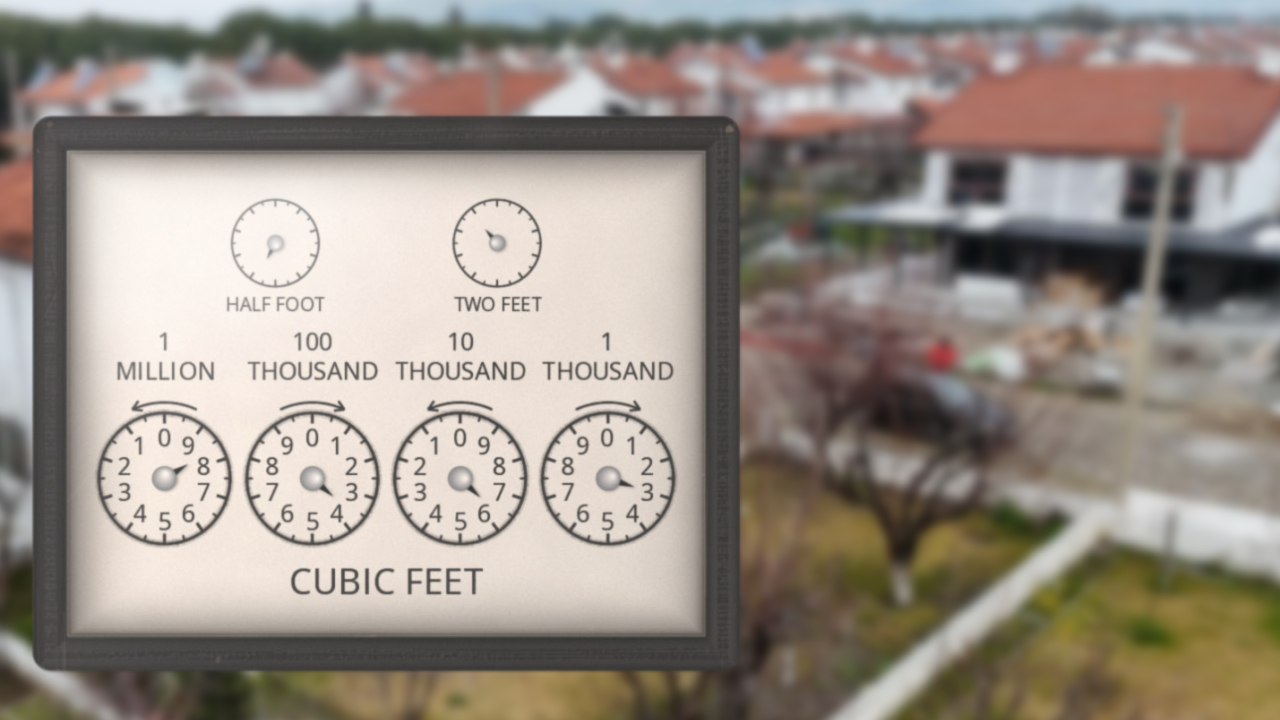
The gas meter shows 836300 ft³
